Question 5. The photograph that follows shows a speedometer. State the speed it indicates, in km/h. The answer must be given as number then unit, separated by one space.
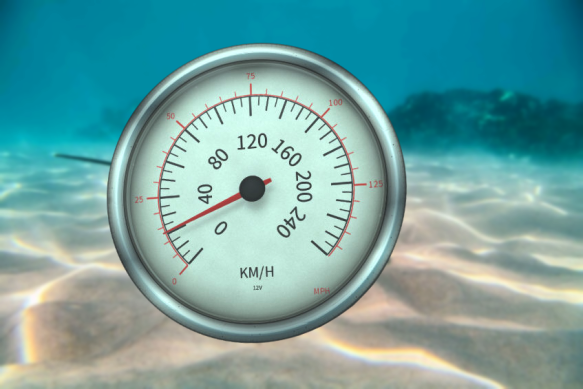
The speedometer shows 20 km/h
